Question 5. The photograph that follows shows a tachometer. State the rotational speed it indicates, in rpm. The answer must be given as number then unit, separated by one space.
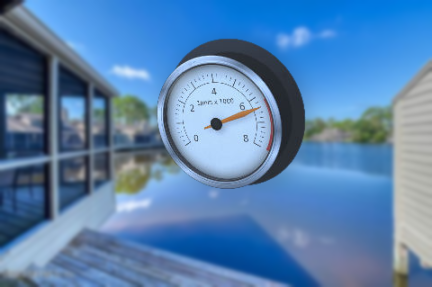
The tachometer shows 6400 rpm
